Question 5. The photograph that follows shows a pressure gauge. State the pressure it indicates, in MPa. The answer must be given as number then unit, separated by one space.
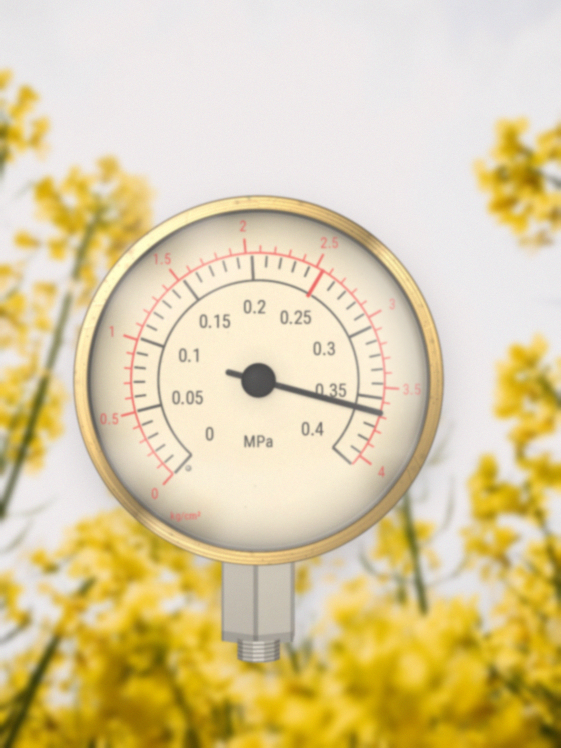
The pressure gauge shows 0.36 MPa
